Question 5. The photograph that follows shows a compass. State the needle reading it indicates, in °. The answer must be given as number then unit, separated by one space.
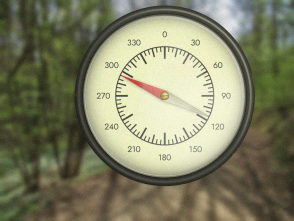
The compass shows 295 °
